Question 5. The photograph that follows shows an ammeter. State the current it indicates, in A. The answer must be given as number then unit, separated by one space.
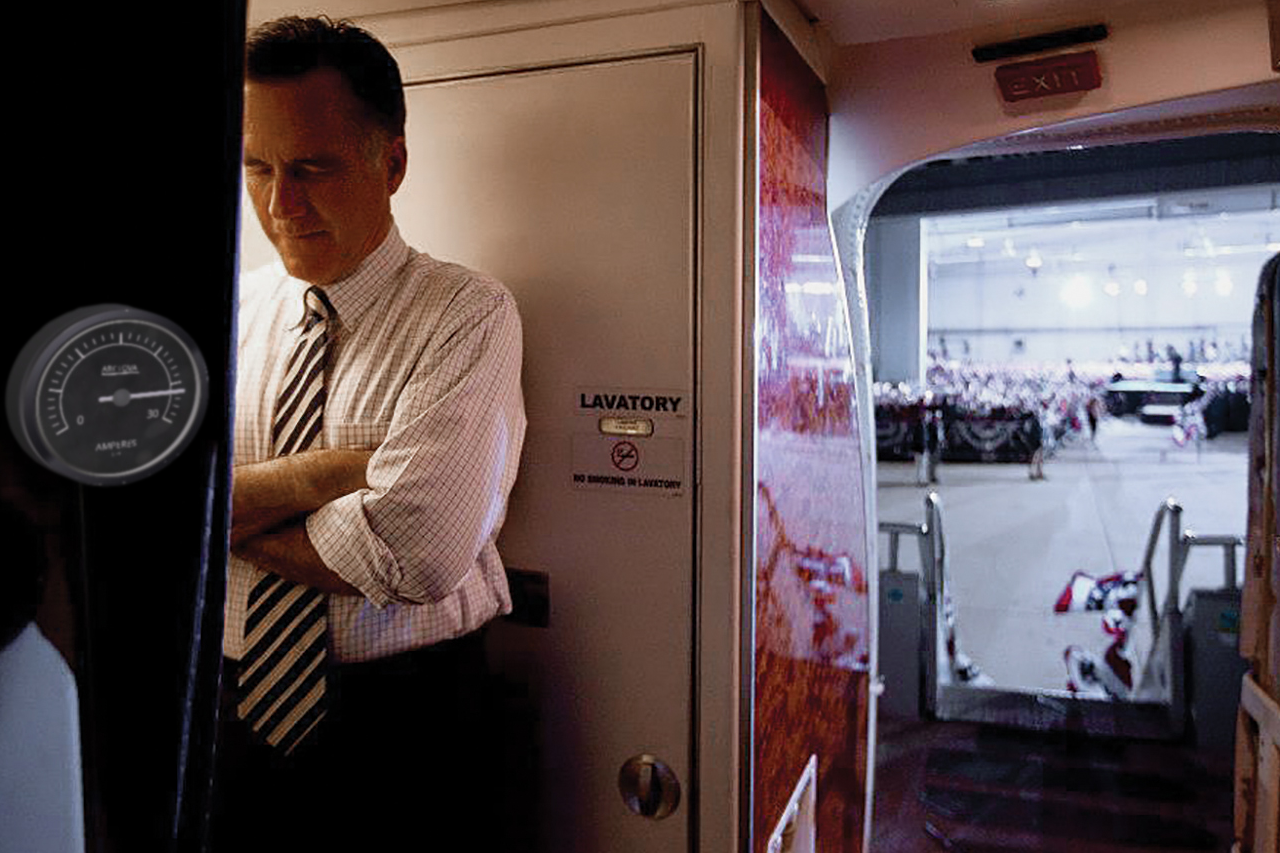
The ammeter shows 26 A
